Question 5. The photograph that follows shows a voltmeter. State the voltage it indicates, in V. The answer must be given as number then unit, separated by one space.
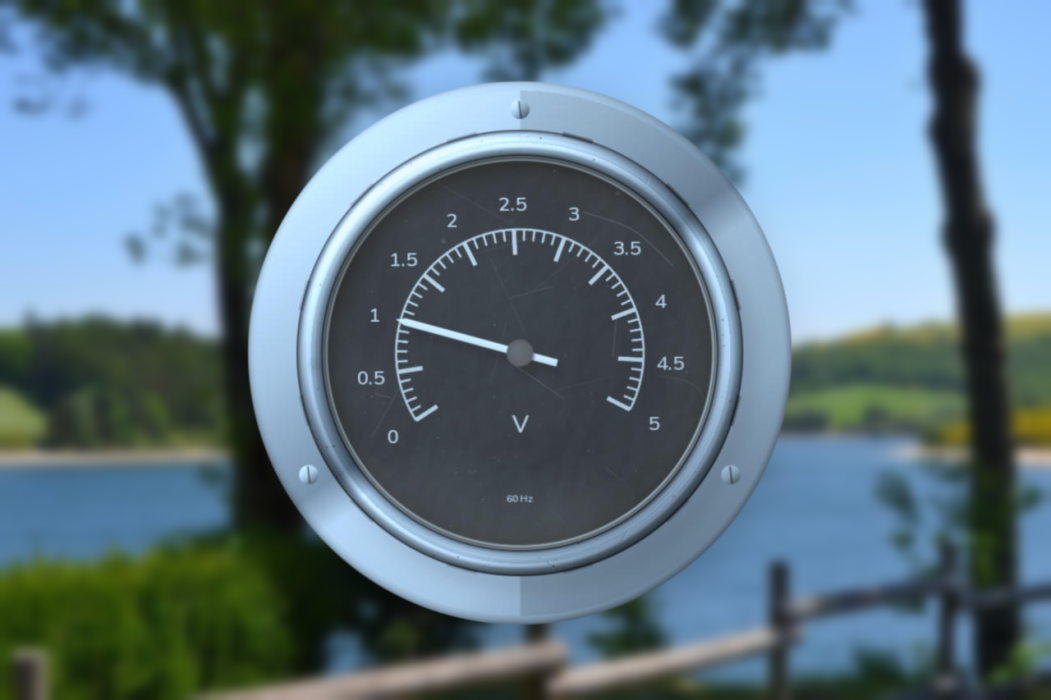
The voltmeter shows 1 V
